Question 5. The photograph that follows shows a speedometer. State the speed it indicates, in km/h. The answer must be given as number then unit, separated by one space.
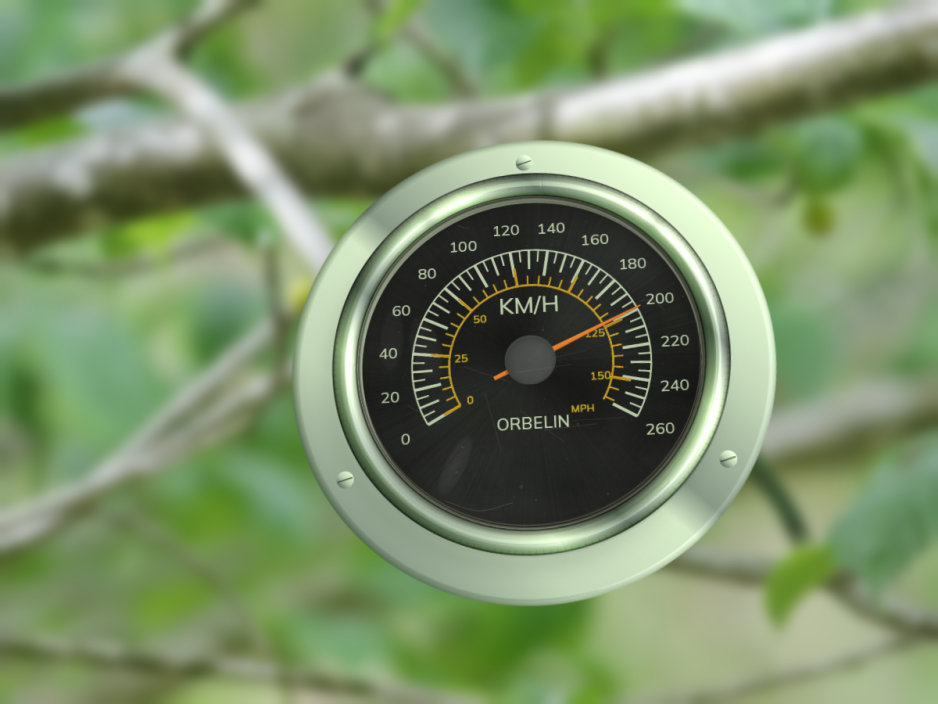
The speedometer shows 200 km/h
